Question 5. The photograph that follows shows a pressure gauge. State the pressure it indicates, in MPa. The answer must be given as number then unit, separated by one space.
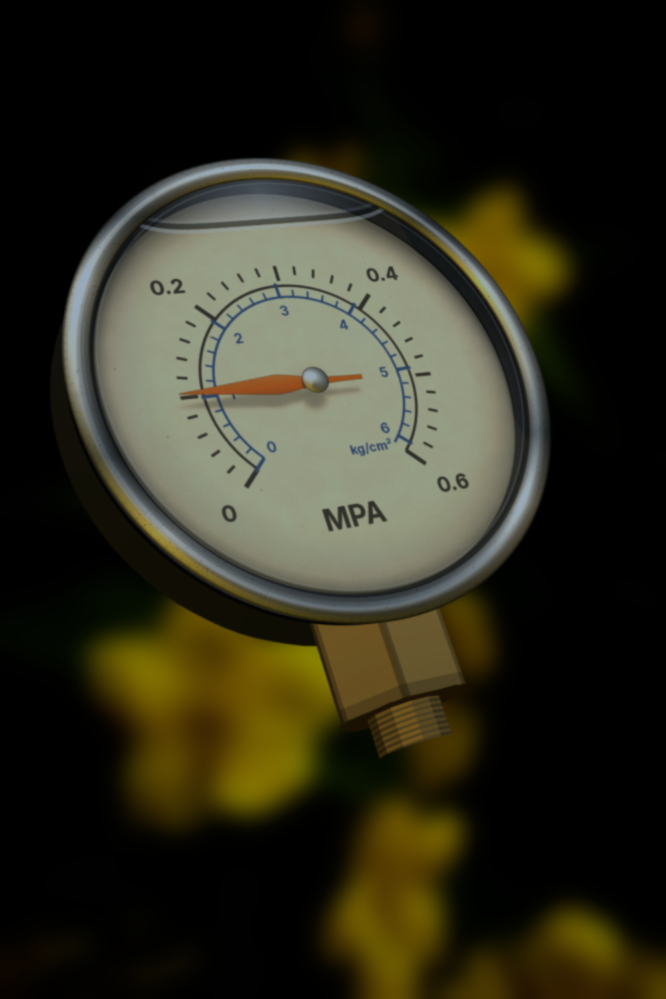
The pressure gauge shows 0.1 MPa
